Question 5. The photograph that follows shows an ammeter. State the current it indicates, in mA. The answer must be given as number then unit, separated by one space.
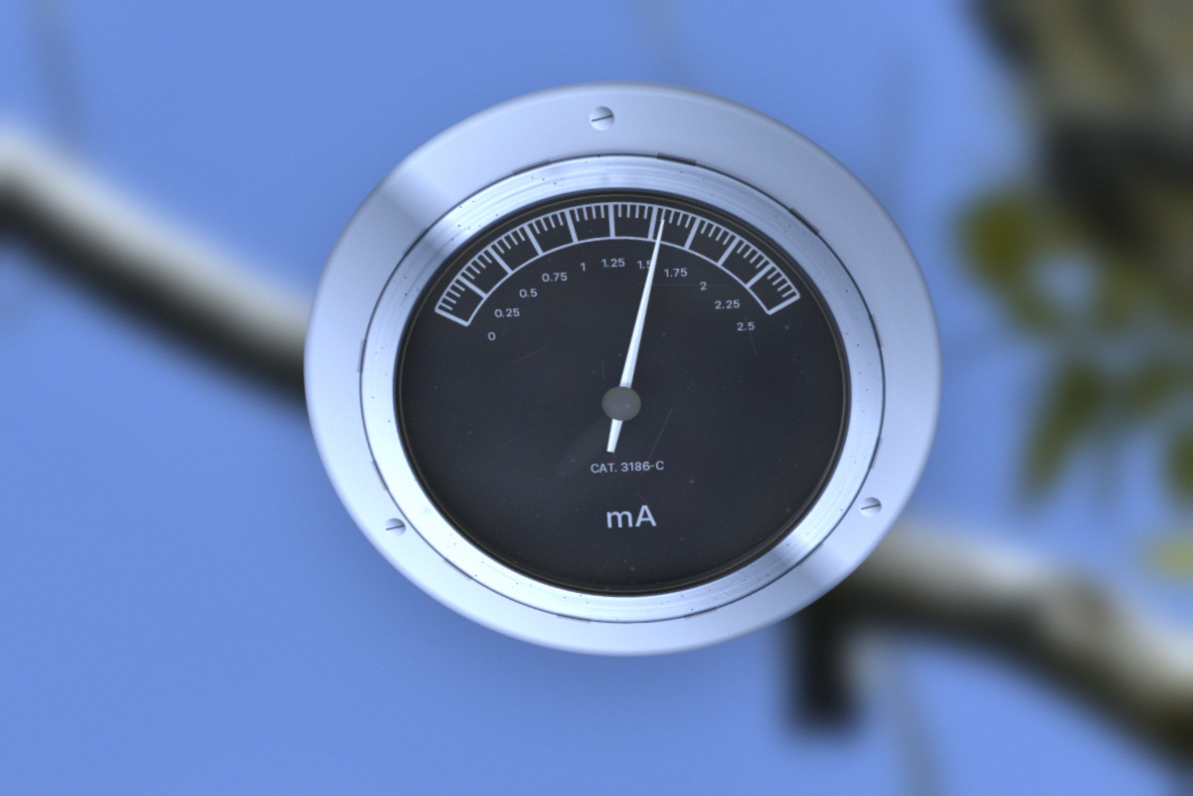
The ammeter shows 1.55 mA
